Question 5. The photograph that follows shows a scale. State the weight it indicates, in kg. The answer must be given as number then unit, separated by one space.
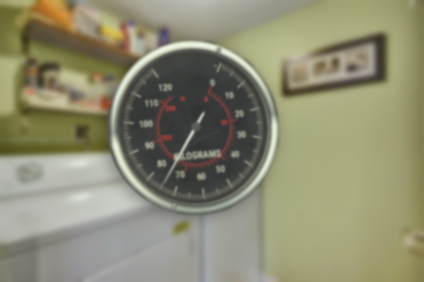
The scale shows 75 kg
